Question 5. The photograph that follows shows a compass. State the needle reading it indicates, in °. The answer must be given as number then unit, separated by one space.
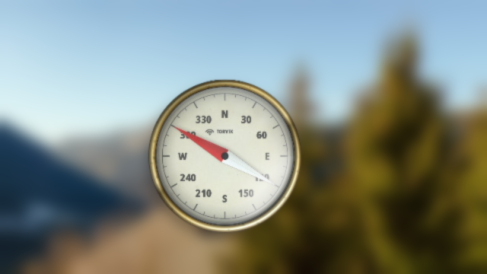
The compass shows 300 °
